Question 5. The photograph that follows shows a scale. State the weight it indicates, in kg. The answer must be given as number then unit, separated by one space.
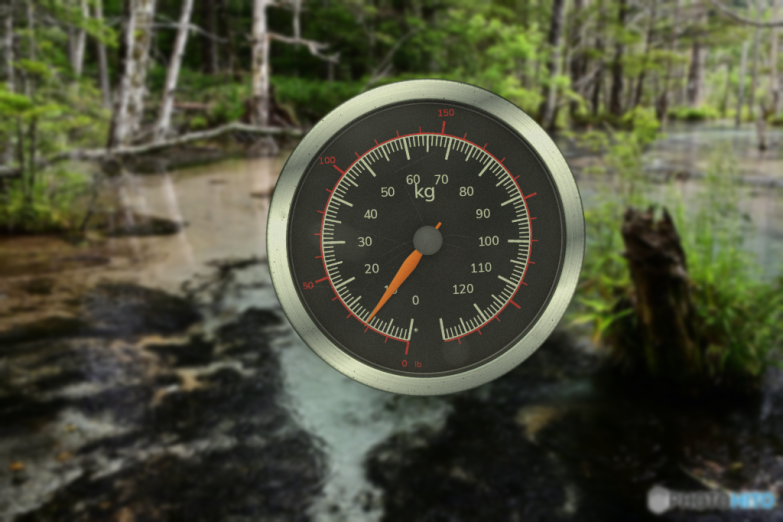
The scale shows 10 kg
